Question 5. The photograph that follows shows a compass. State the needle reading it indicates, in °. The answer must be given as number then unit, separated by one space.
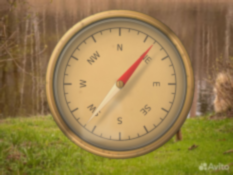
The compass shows 40 °
